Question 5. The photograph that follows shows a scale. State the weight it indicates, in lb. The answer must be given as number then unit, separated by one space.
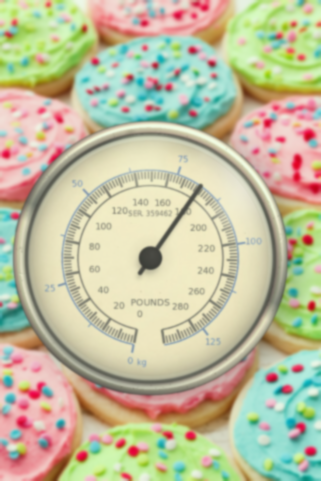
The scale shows 180 lb
